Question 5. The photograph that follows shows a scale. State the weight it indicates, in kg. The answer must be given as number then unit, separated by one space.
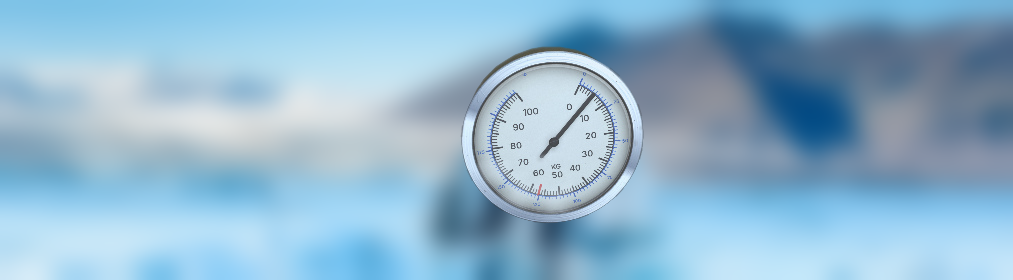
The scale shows 5 kg
